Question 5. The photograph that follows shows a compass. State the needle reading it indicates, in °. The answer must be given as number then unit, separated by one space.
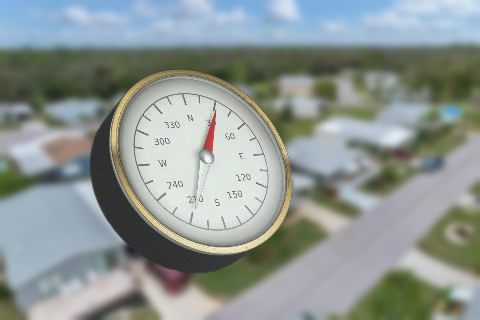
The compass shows 30 °
